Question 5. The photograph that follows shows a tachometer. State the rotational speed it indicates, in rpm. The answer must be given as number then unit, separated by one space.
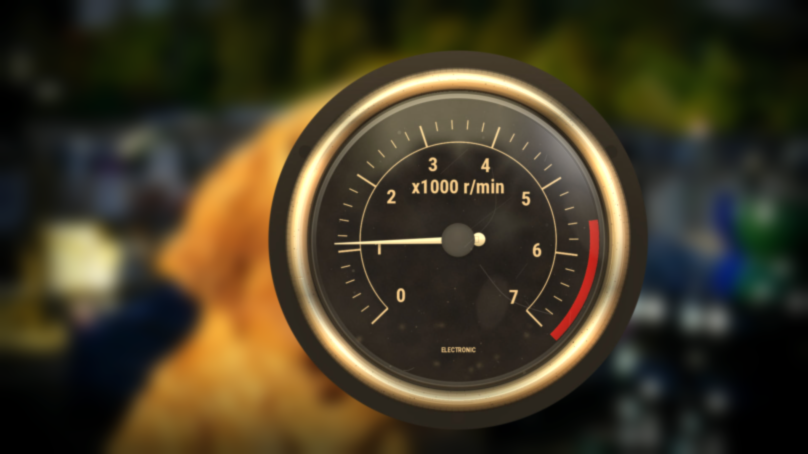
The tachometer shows 1100 rpm
